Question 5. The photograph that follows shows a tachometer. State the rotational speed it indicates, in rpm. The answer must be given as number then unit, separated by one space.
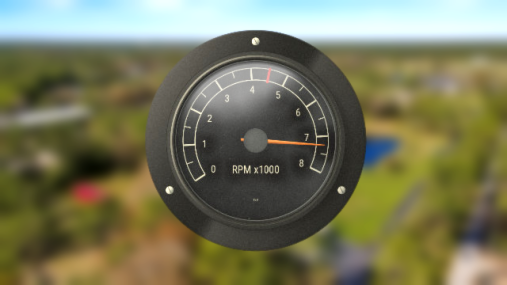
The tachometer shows 7250 rpm
